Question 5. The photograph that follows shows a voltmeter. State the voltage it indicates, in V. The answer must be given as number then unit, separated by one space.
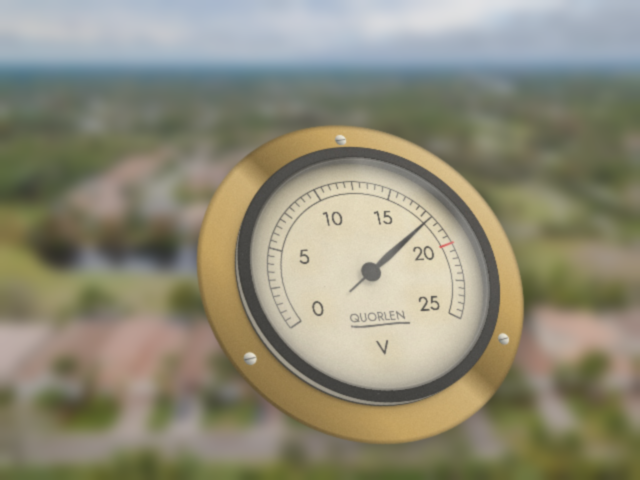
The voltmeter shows 18 V
